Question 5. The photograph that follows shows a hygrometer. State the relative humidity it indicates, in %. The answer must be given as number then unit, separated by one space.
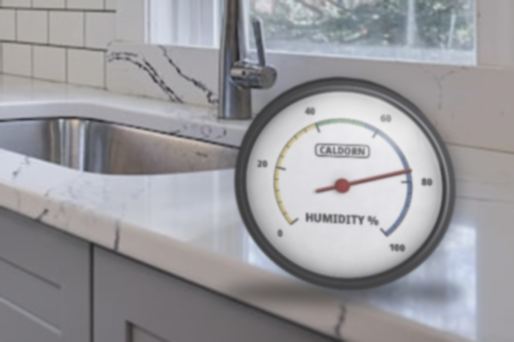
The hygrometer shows 76 %
